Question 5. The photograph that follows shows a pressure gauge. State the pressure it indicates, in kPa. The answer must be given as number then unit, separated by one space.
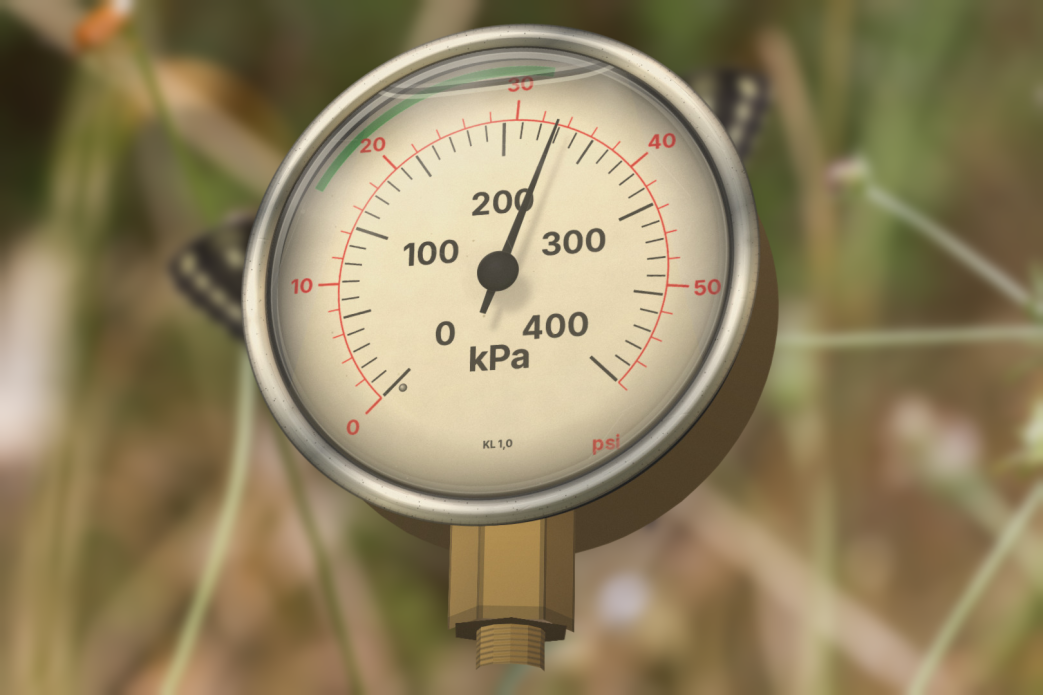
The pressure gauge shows 230 kPa
